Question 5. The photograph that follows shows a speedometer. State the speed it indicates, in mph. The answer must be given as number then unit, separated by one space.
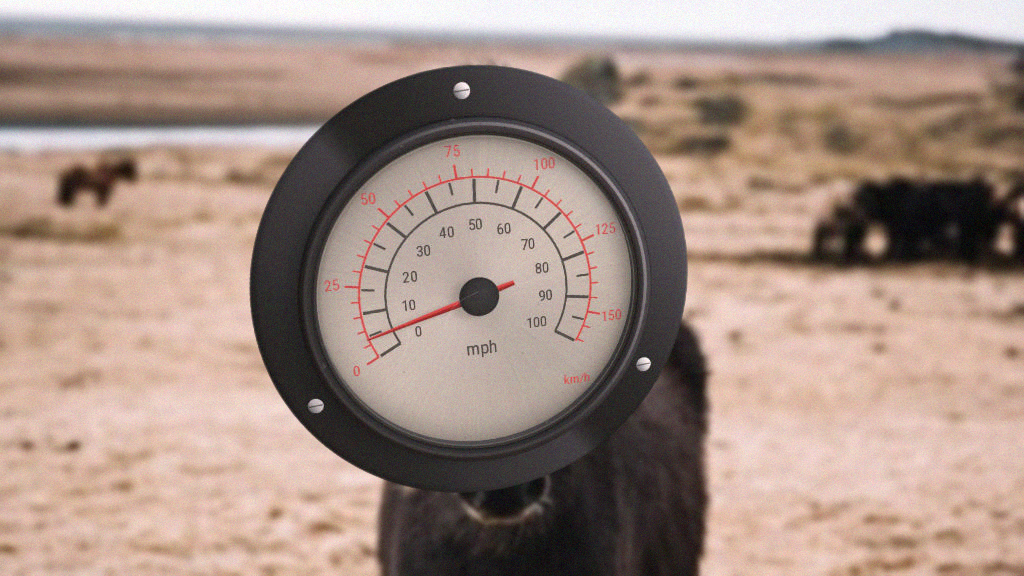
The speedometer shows 5 mph
